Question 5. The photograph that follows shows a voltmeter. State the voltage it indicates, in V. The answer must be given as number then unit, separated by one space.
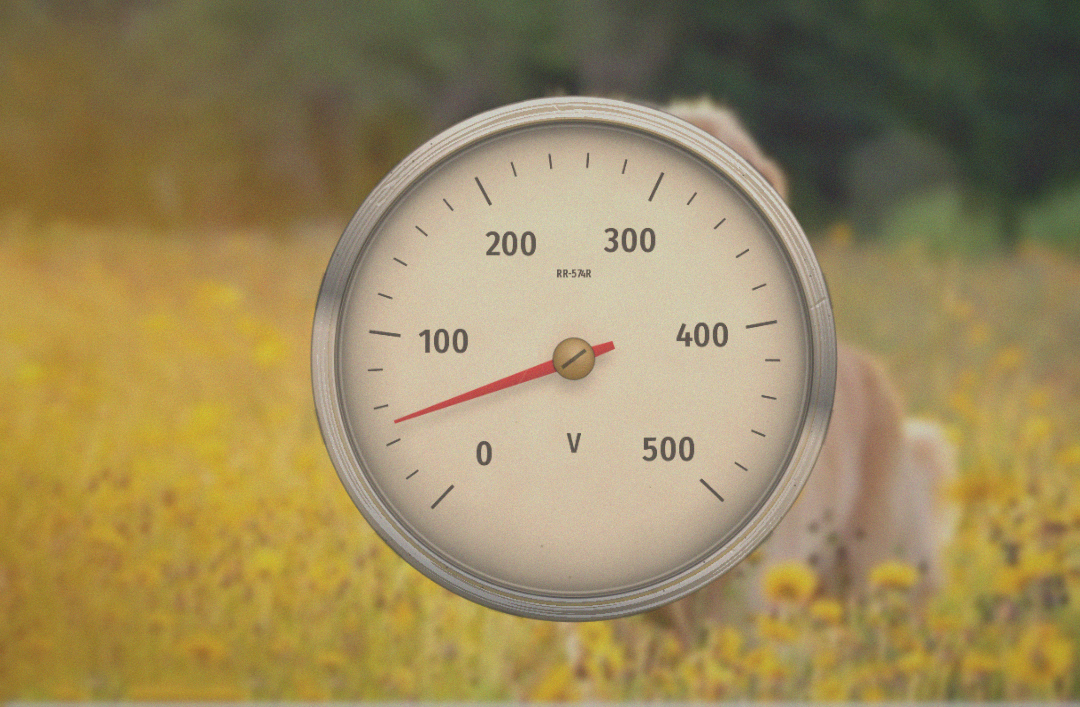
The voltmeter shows 50 V
